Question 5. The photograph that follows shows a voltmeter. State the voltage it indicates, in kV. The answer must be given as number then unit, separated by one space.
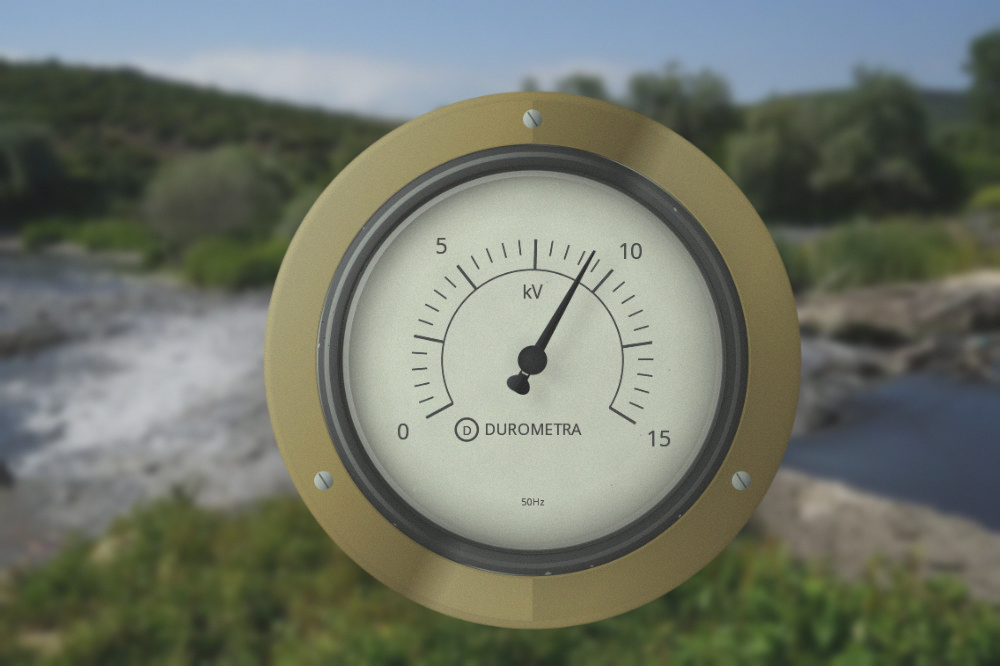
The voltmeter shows 9.25 kV
